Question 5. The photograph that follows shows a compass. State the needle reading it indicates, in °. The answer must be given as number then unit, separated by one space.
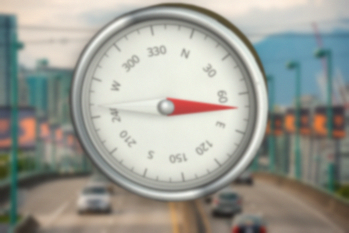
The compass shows 70 °
